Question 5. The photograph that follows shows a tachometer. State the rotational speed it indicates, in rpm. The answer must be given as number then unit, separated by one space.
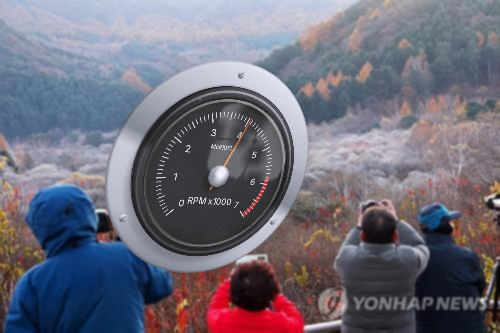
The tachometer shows 4000 rpm
